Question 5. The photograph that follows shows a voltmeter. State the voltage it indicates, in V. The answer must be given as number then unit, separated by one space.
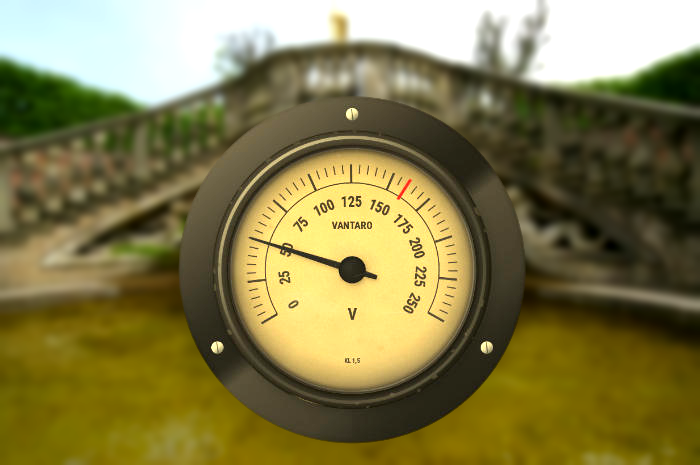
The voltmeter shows 50 V
